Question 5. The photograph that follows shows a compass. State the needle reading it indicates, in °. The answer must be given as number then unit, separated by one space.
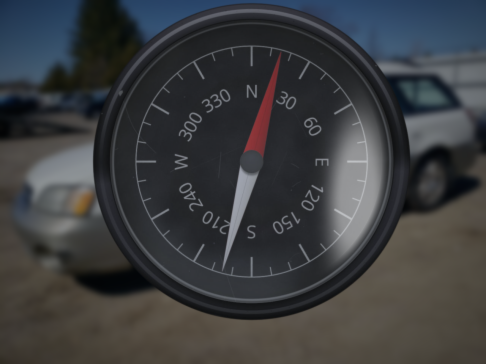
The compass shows 15 °
